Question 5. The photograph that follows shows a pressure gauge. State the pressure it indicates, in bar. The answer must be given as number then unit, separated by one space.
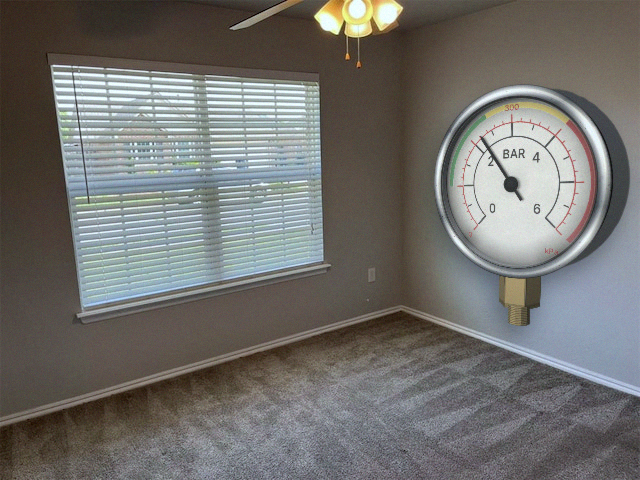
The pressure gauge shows 2.25 bar
